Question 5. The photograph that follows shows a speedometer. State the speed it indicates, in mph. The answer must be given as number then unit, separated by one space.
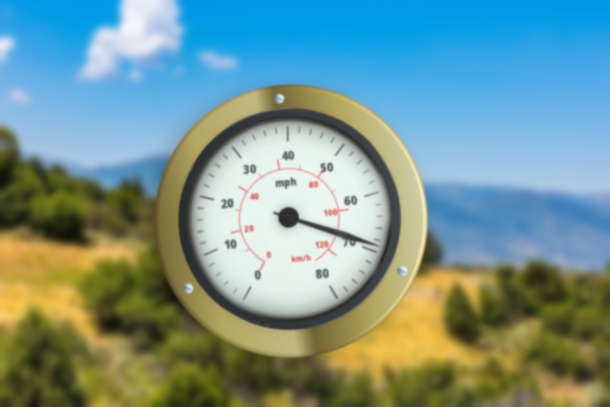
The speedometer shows 69 mph
